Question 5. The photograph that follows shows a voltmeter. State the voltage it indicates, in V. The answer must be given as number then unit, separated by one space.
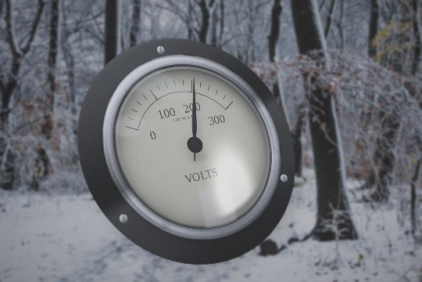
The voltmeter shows 200 V
